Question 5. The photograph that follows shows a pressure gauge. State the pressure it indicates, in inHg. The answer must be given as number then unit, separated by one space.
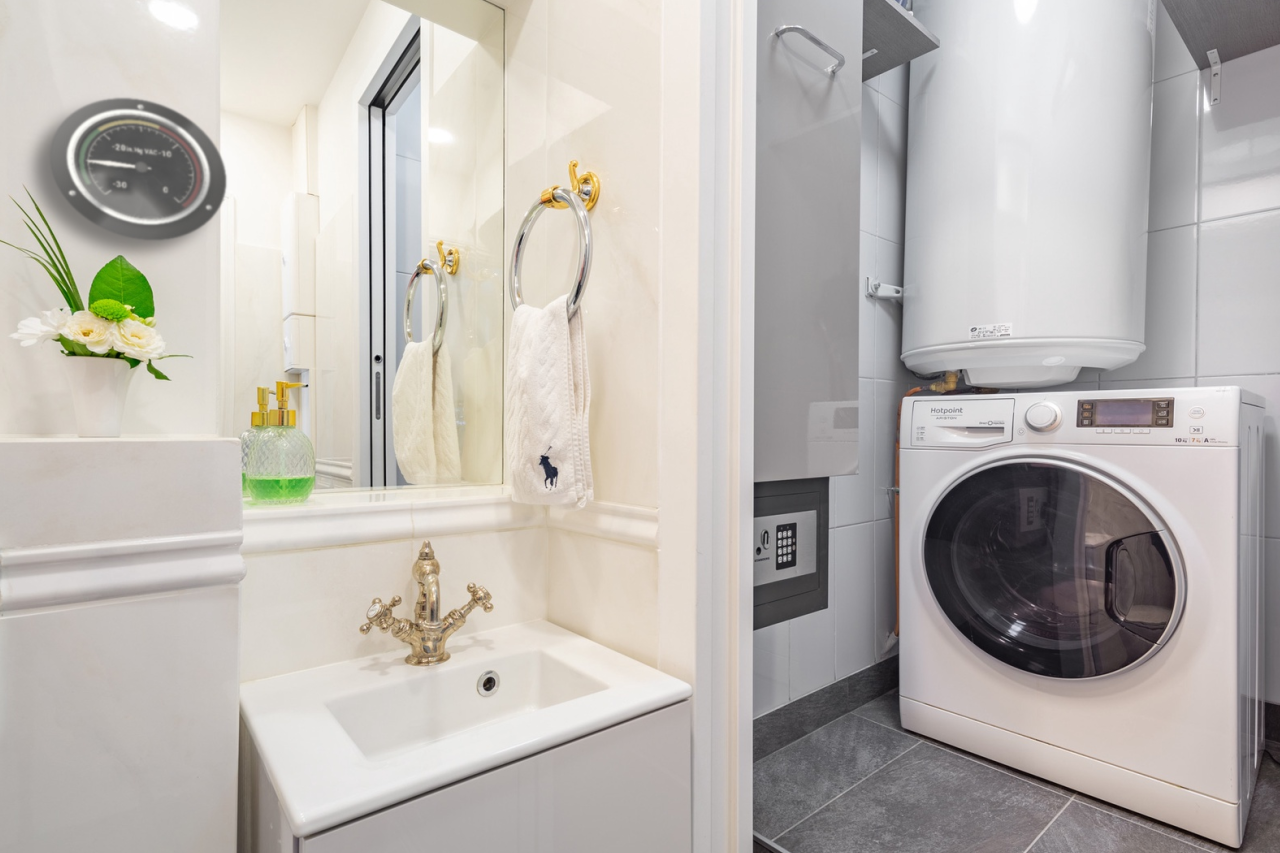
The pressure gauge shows -25 inHg
